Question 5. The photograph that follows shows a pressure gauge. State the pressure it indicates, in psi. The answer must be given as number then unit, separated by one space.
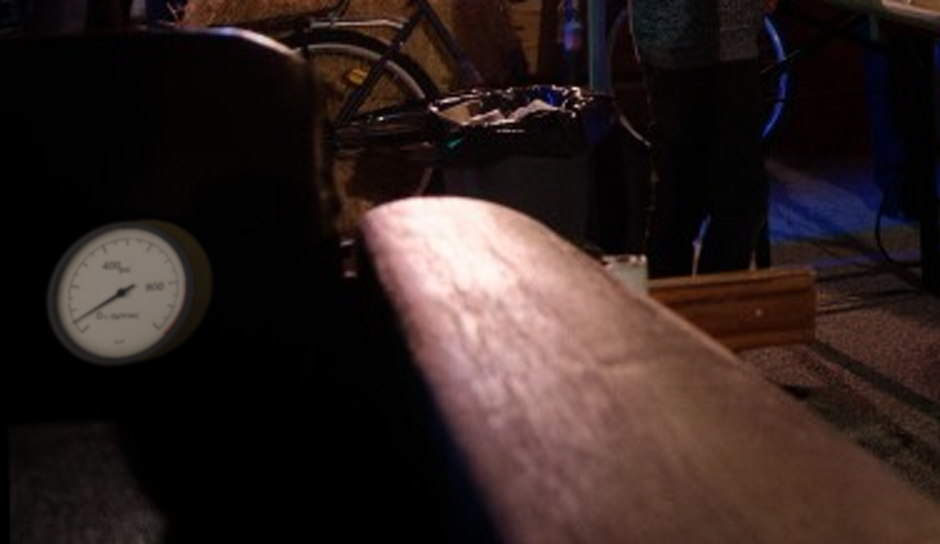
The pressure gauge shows 50 psi
